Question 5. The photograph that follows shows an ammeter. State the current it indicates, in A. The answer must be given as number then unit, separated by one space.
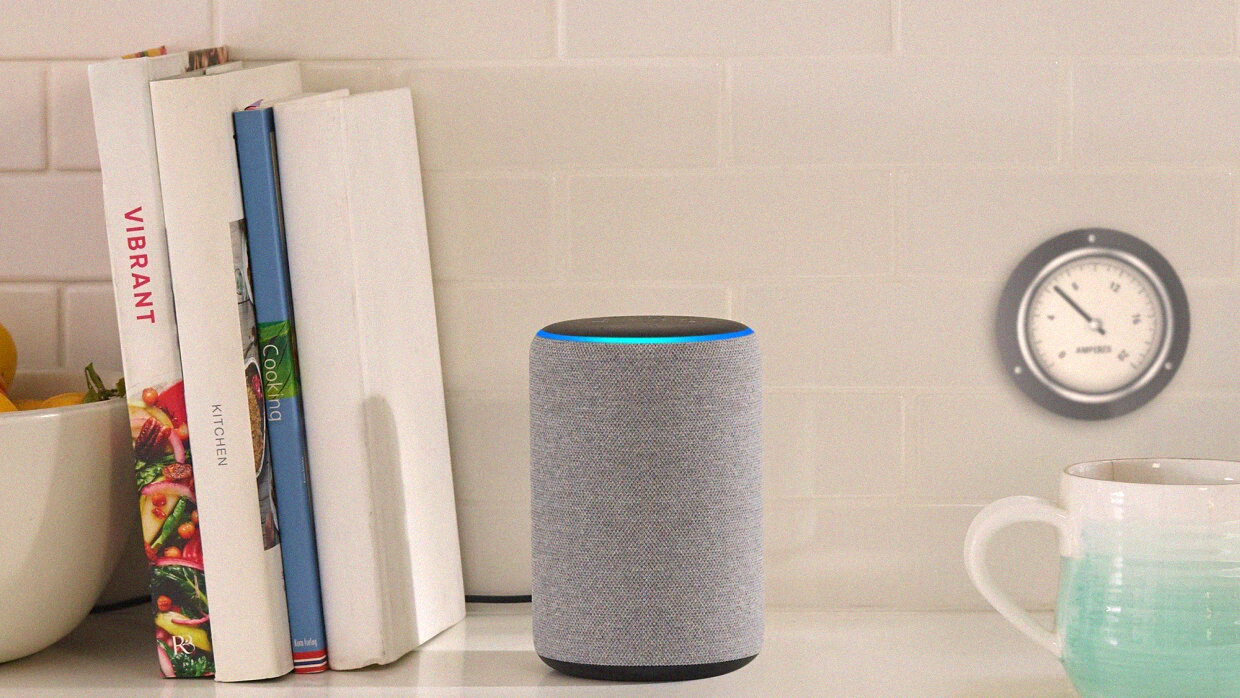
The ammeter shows 6.5 A
